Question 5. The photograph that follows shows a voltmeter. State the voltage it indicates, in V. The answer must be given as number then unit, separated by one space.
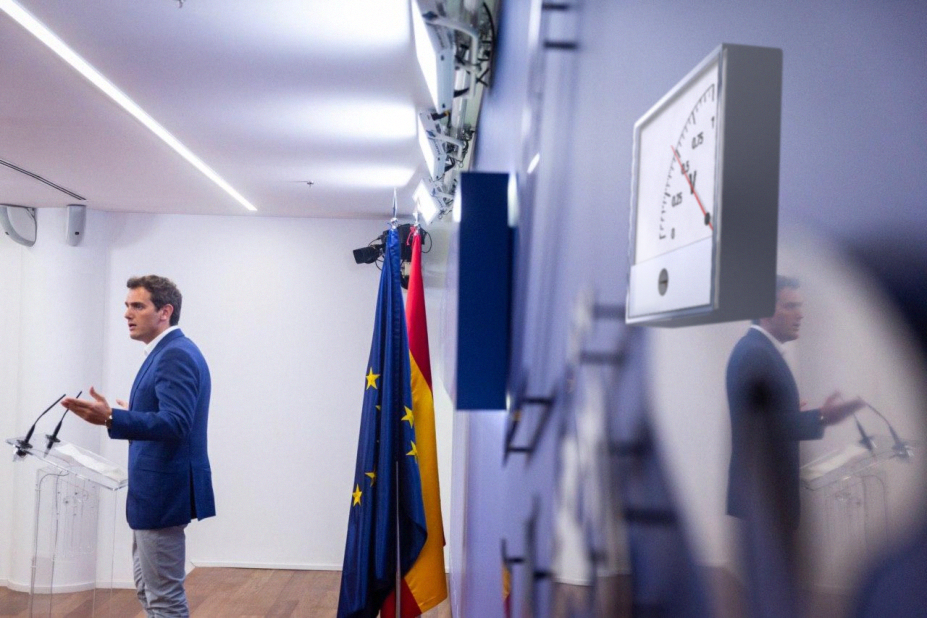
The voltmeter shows 0.5 V
